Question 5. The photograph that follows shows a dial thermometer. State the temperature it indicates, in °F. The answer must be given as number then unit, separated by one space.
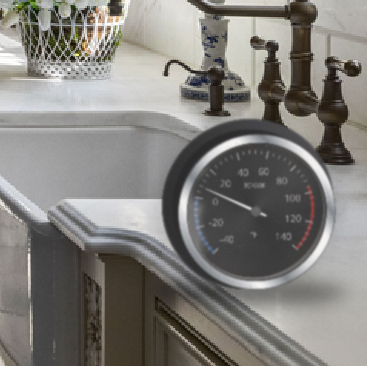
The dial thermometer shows 8 °F
